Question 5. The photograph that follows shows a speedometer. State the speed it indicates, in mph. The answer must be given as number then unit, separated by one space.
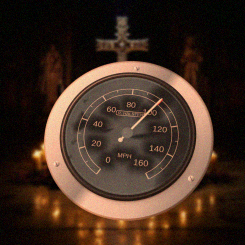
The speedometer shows 100 mph
